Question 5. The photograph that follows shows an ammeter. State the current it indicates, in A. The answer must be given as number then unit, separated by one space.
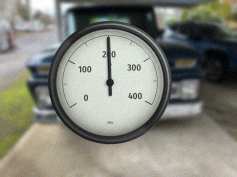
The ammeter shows 200 A
